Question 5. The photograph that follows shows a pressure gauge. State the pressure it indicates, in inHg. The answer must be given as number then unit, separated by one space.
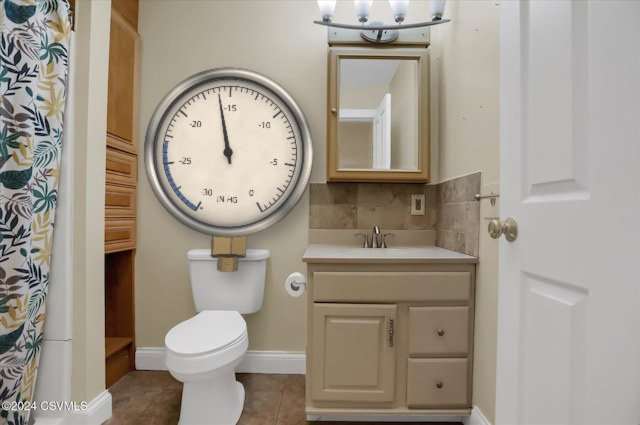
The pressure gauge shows -16 inHg
